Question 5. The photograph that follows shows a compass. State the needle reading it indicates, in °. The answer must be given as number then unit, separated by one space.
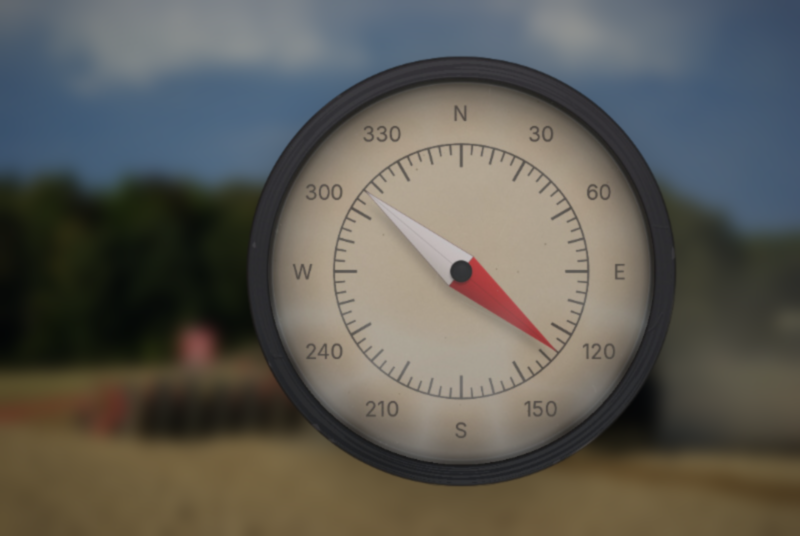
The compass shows 130 °
